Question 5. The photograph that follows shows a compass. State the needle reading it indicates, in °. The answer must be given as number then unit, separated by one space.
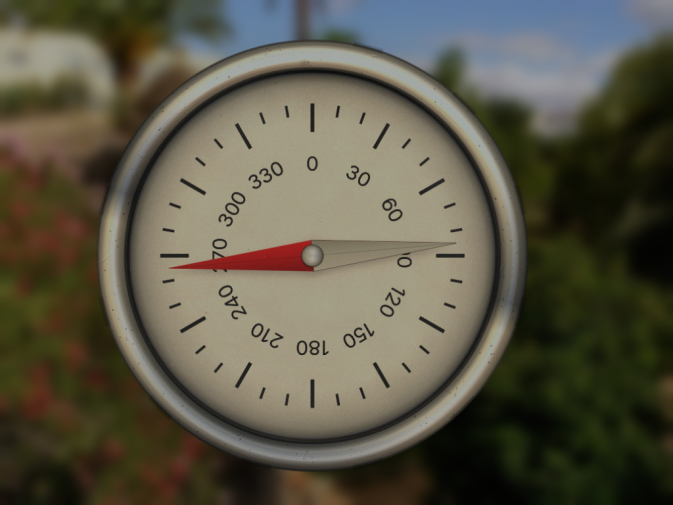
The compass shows 265 °
